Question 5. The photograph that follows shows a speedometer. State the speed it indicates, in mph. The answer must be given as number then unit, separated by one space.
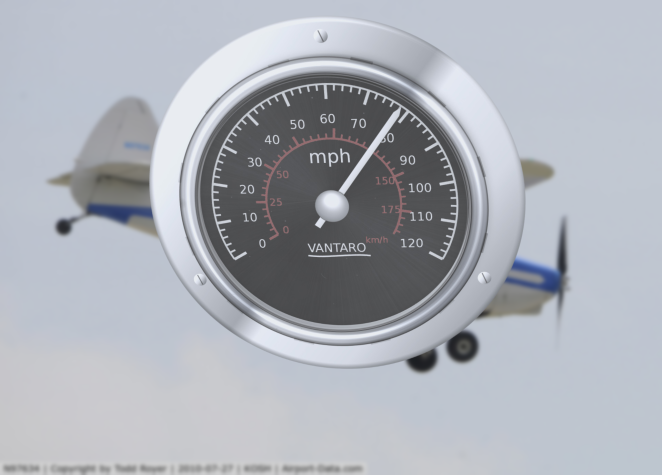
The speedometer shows 78 mph
